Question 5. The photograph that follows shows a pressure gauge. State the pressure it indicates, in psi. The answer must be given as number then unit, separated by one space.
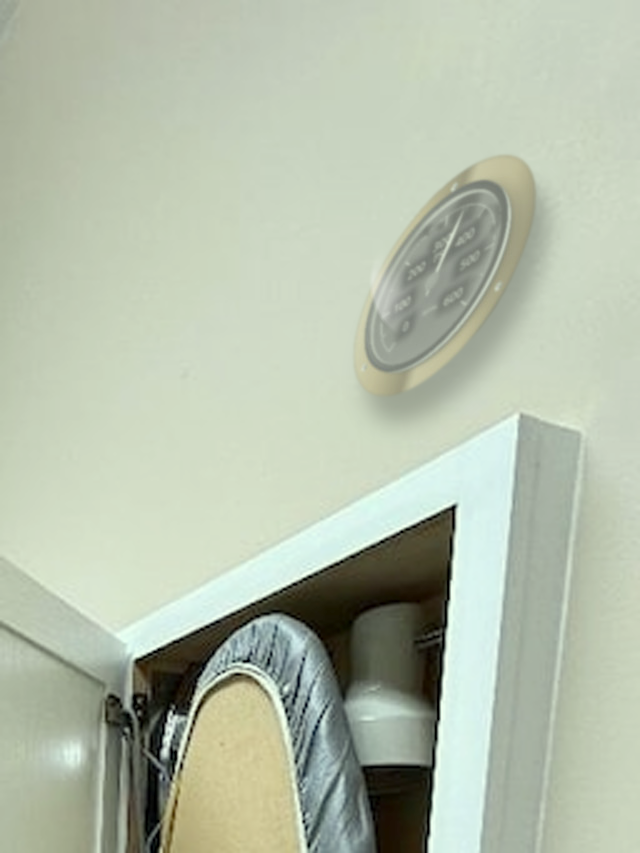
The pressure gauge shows 350 psi
